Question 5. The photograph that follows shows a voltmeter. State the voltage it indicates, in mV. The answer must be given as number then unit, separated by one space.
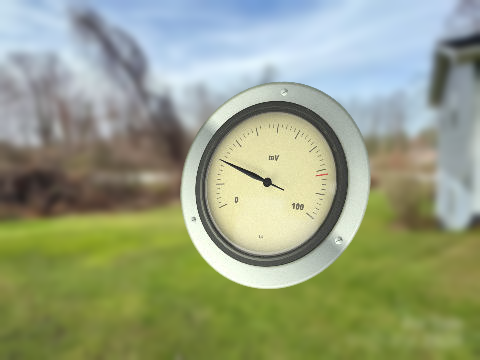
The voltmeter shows 20 mV
